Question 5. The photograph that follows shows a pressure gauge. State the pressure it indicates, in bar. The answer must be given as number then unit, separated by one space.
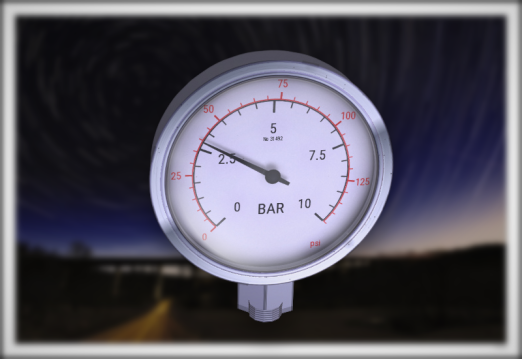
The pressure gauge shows 2.75 bar
